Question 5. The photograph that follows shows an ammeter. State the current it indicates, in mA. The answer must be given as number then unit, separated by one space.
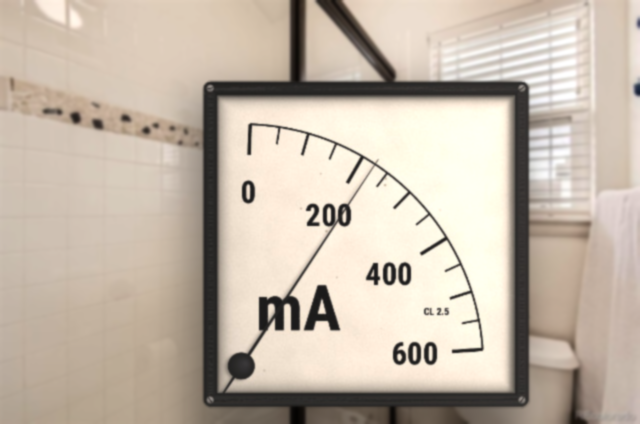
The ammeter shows 225 mA
